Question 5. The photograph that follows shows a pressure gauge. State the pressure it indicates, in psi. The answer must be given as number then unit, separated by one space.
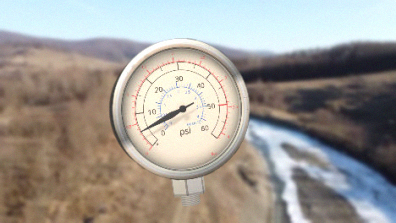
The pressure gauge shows 5 psi
